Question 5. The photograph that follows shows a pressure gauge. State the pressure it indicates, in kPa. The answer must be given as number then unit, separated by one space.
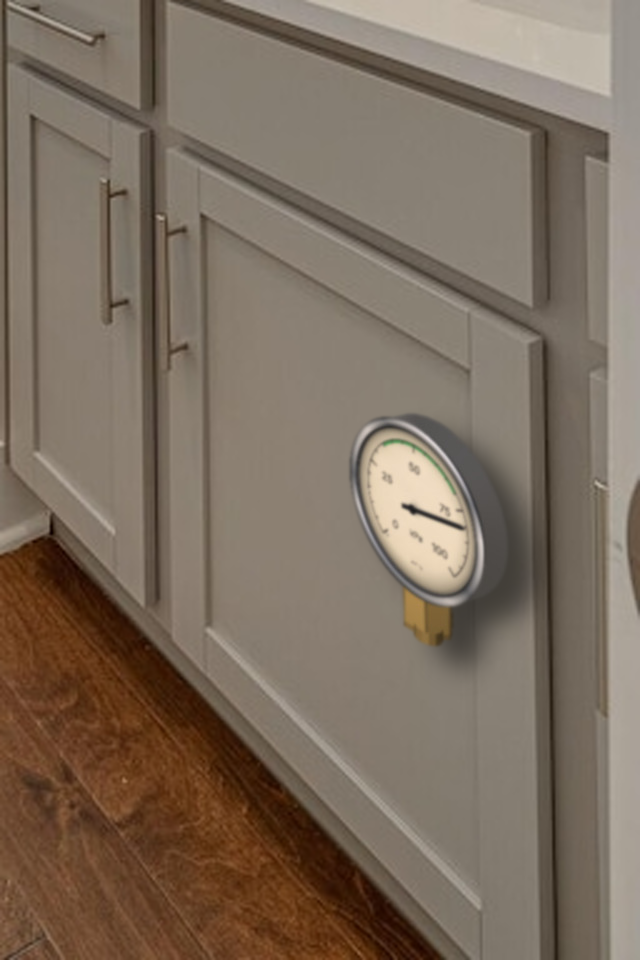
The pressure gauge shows 80 kPa
